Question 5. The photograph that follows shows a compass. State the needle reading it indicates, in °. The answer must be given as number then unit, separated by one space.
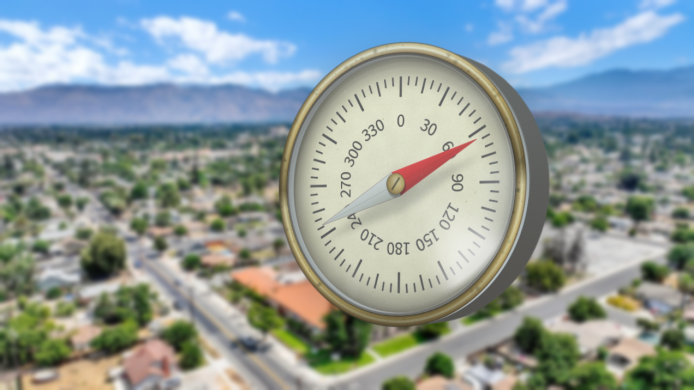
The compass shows 65 °
